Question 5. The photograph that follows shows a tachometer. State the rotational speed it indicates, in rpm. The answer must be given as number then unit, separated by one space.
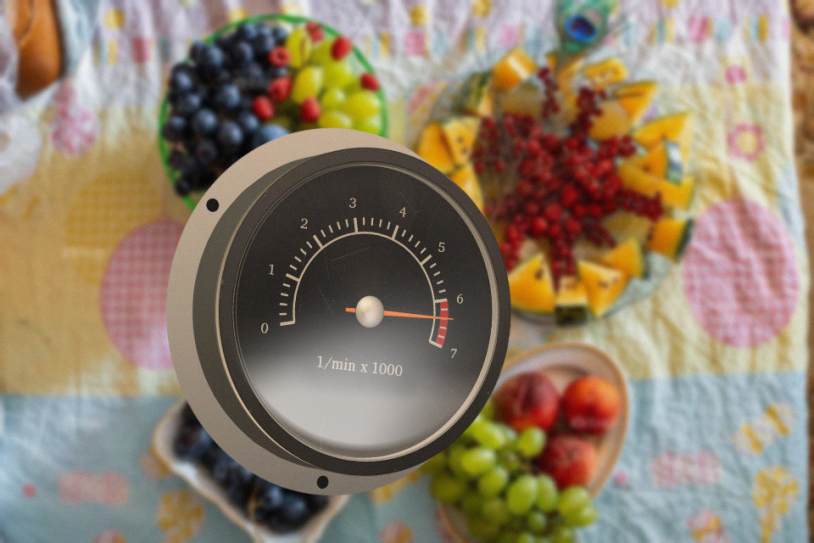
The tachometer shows 6400 rpm
